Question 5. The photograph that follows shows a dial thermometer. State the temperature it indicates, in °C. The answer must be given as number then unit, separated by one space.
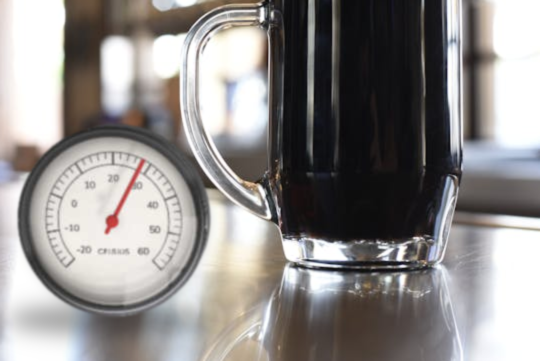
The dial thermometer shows 28 °C
